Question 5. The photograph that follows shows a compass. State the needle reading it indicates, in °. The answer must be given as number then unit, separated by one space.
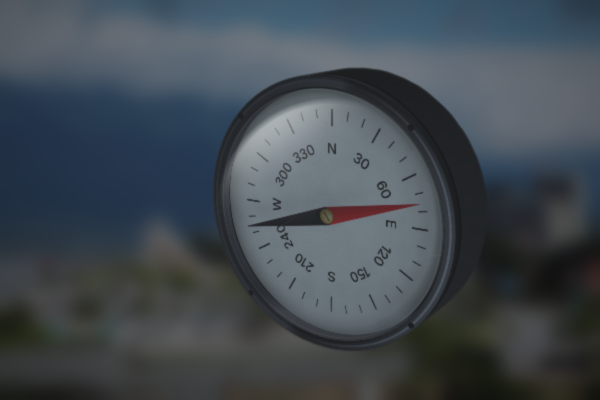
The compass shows 75 °
